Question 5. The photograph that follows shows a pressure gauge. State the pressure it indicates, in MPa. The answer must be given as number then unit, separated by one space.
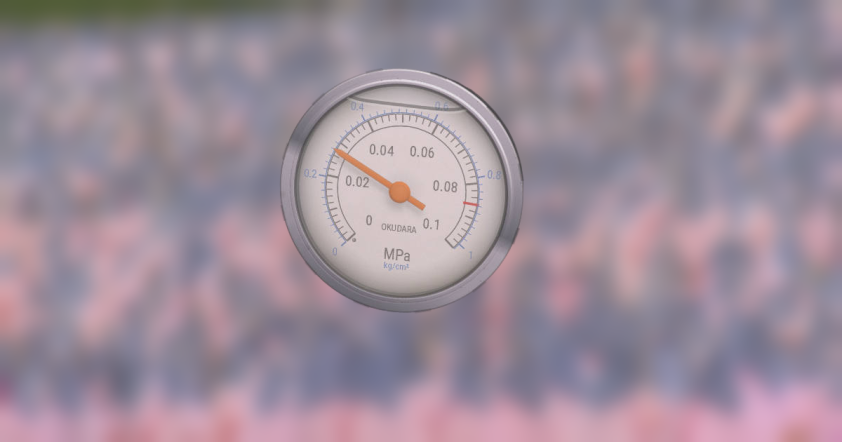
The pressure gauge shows 0.028 MPa
